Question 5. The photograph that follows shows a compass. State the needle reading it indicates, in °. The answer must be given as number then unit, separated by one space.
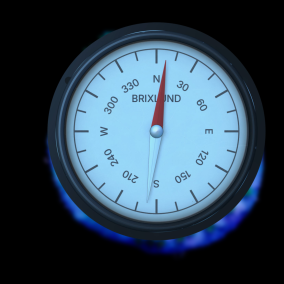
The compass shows 7.5 °
